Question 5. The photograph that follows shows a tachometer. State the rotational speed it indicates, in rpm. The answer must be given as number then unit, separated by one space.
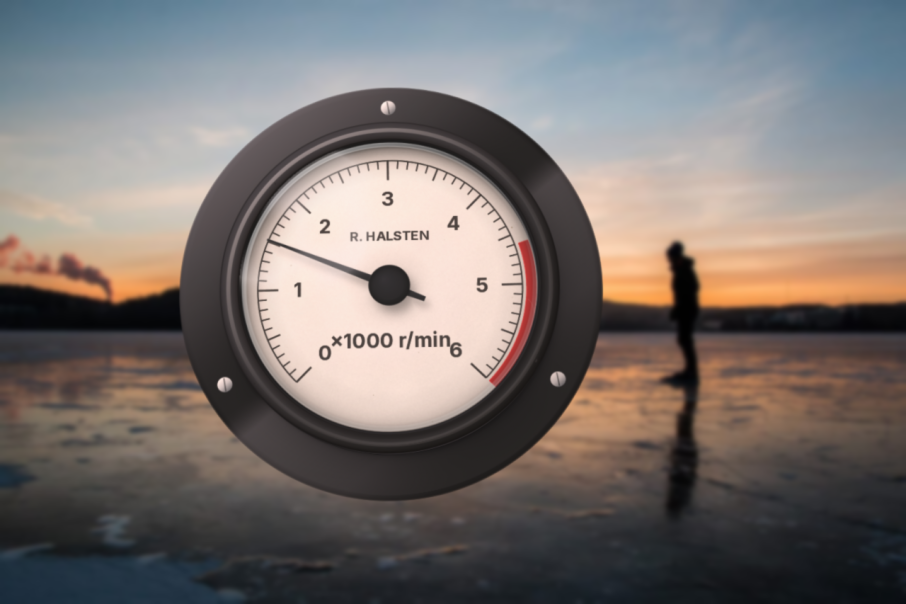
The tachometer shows 1500 rpm
